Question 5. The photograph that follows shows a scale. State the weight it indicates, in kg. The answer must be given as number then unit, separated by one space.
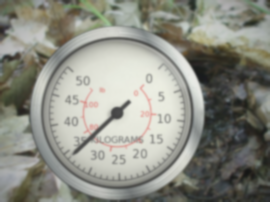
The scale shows 34 kg
